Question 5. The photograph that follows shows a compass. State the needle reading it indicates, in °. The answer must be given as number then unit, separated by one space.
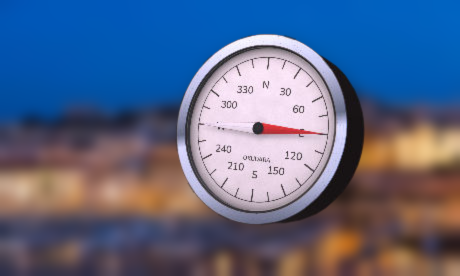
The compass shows 90 °
